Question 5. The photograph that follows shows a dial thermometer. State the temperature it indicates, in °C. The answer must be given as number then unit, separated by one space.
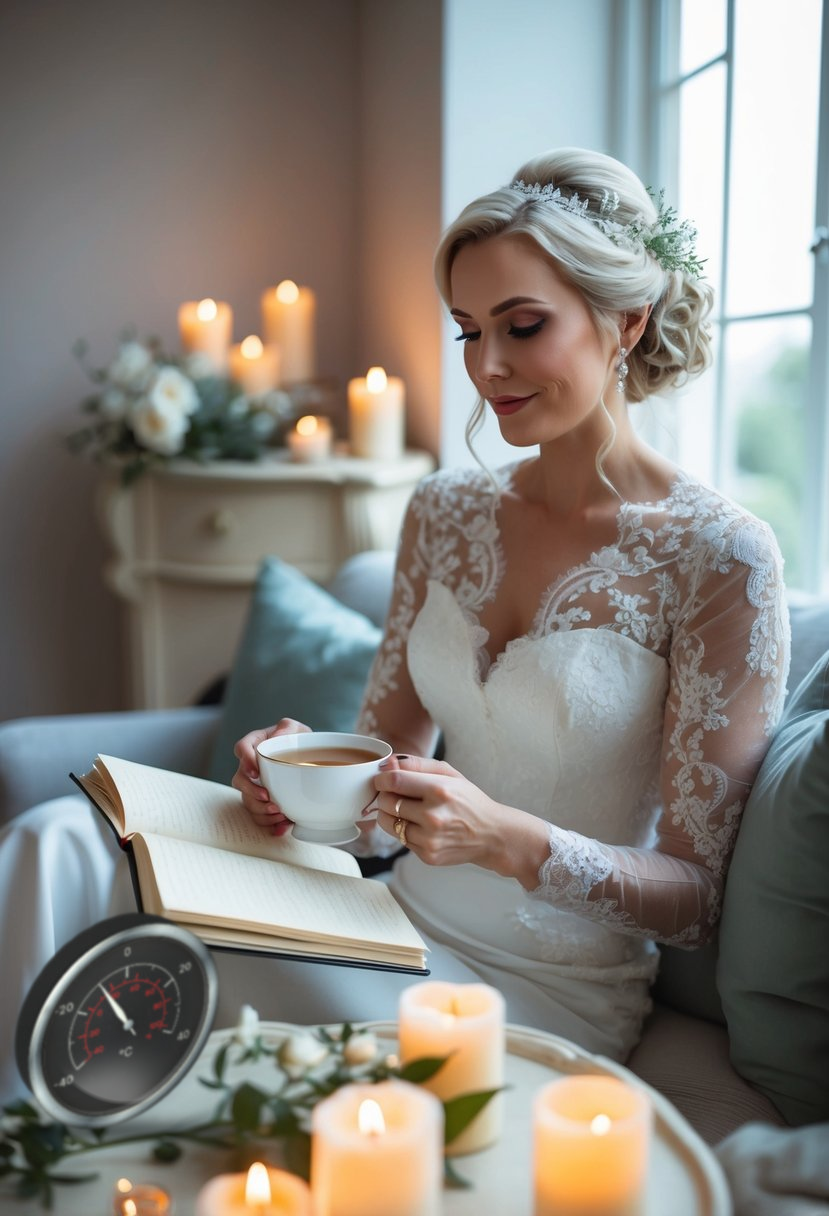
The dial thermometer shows -10 °C
